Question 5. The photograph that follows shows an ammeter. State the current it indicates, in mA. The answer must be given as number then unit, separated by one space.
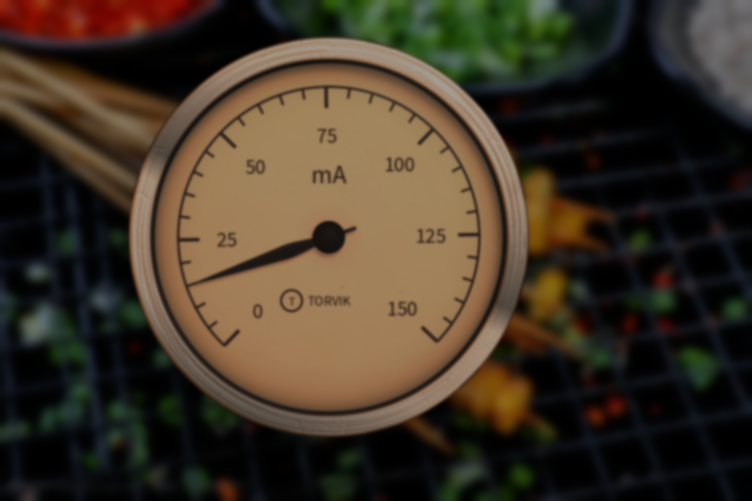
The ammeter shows 15 mA
